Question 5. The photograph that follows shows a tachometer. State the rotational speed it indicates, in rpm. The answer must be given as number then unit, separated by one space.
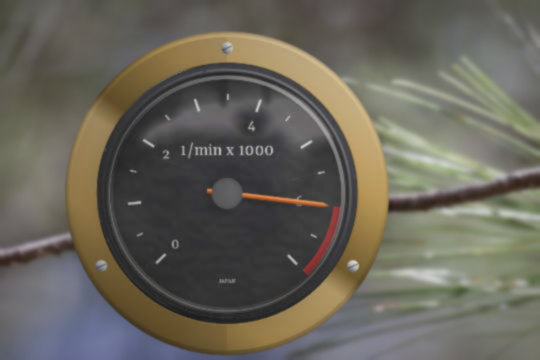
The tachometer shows 6000 rpm
